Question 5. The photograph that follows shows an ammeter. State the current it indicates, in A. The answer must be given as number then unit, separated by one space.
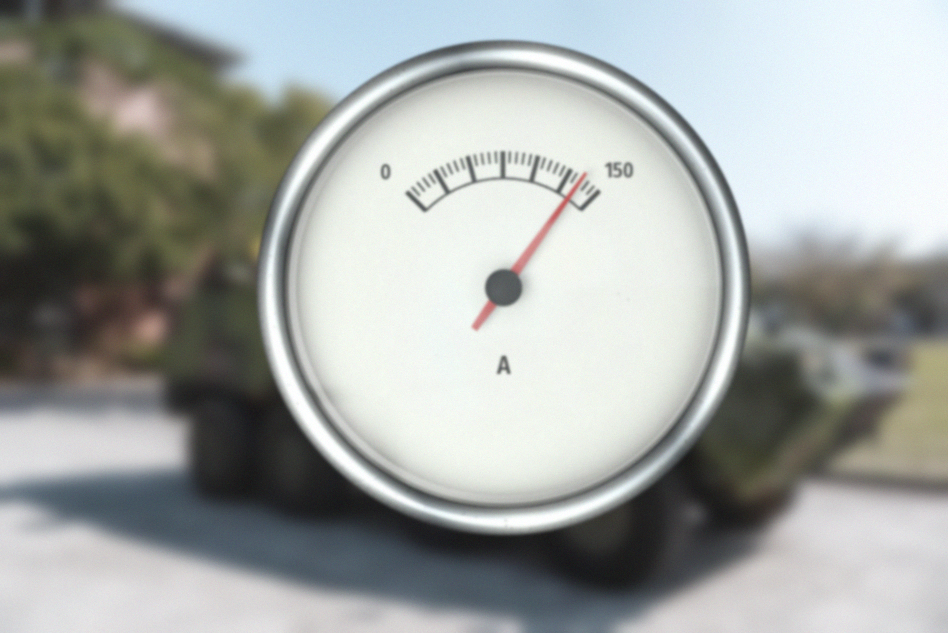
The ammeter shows 135 A
